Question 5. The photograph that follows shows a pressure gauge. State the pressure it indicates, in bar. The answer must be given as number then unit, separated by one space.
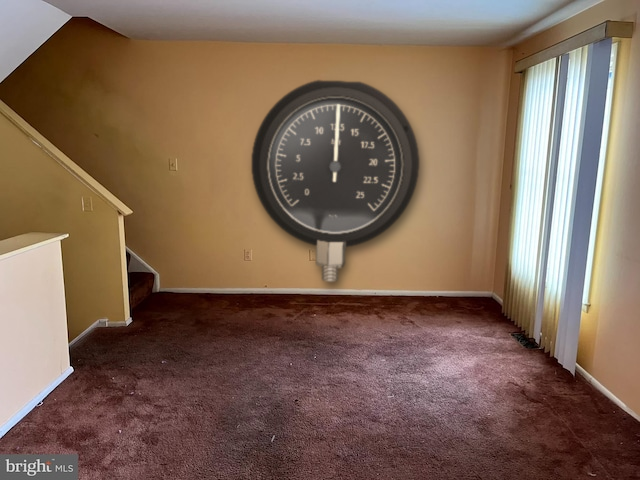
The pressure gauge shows 12.5 bar
